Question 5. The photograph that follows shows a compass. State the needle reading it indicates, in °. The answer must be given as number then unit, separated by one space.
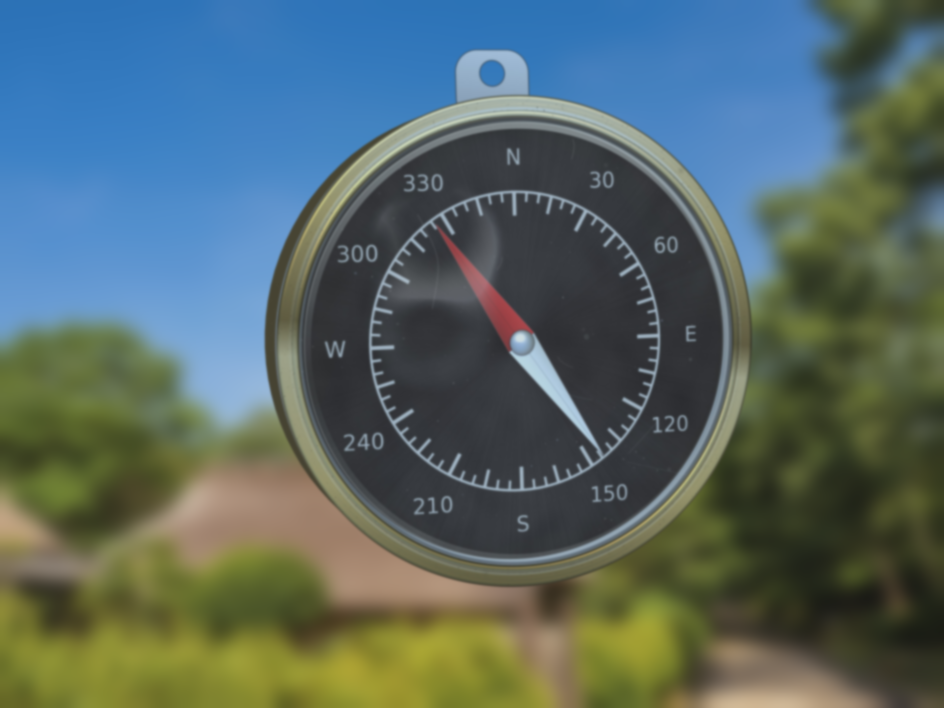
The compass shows 325 °
